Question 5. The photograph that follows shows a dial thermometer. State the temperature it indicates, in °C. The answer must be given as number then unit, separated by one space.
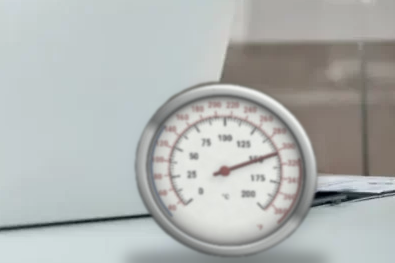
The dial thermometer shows 150 °C
